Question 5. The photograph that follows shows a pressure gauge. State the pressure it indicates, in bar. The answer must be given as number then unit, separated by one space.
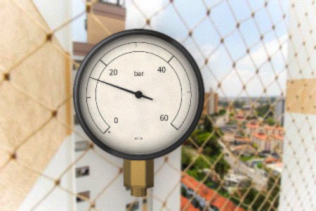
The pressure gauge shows 15 bar
